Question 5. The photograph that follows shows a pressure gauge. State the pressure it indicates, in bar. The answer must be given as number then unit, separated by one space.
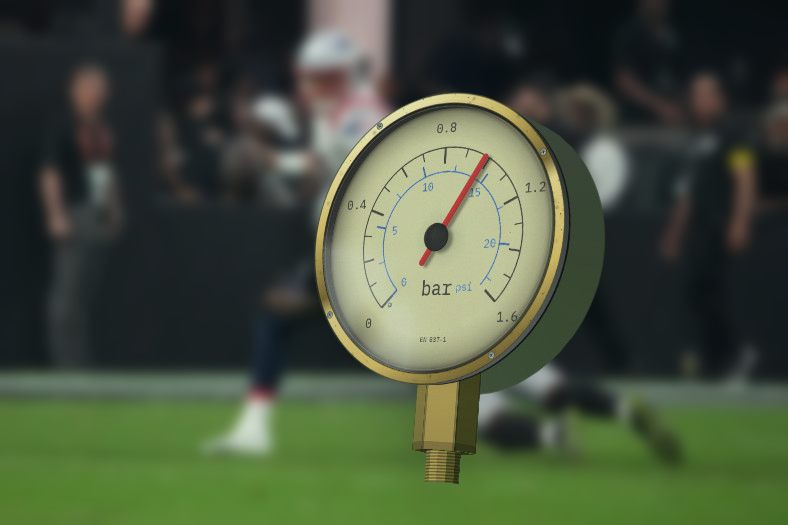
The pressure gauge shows 1 bar
